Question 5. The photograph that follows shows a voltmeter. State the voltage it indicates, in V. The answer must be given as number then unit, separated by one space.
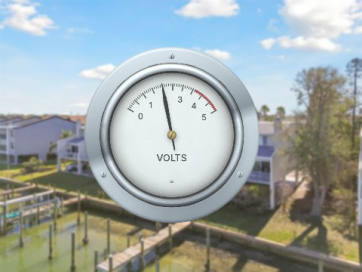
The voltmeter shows 2 V
